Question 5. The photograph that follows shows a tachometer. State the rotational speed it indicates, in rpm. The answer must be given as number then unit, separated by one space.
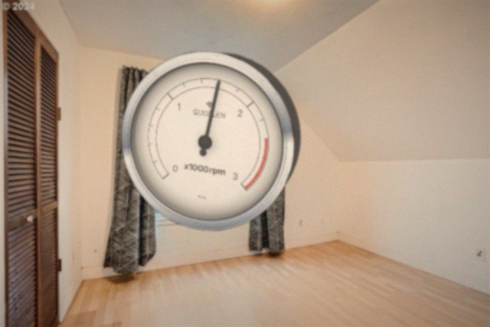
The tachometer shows 1600 rpm
